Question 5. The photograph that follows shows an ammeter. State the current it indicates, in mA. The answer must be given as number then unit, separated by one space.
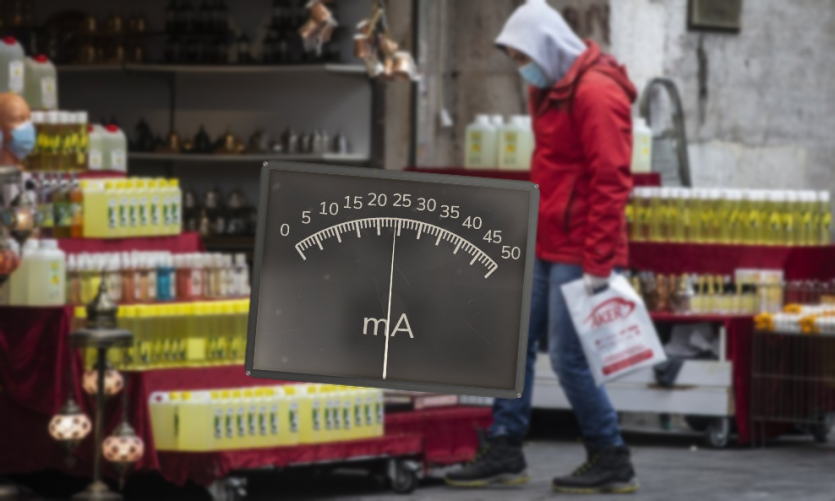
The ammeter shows 24 mA
